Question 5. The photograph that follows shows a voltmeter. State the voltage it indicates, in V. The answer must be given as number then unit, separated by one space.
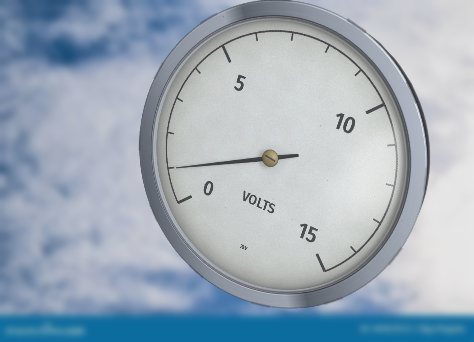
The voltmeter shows 1 V
